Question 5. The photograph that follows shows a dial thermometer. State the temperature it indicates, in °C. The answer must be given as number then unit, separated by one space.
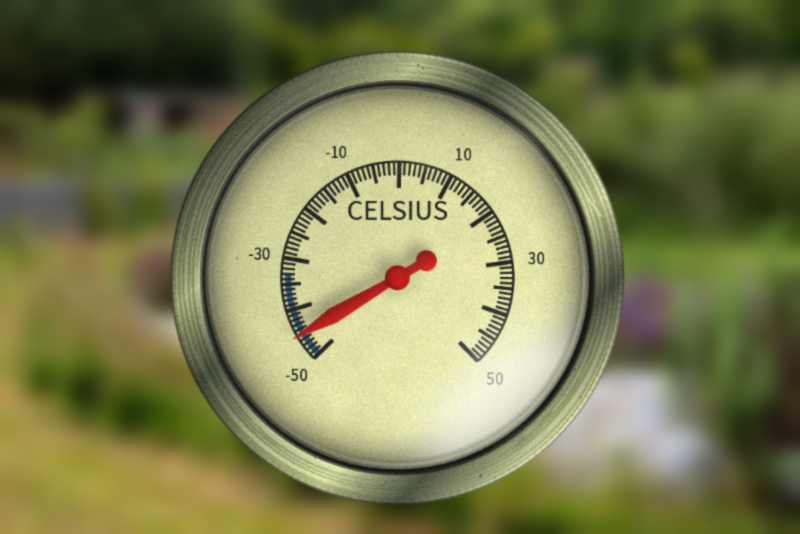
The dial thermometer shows -45 °C
